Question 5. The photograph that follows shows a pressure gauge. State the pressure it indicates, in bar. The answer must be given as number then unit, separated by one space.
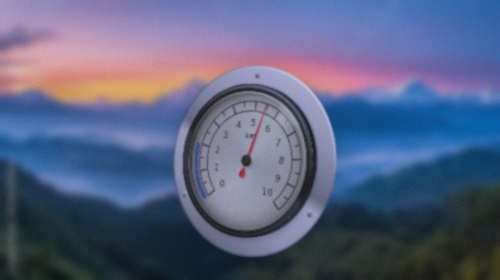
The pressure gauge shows 5.5 bar
